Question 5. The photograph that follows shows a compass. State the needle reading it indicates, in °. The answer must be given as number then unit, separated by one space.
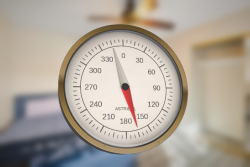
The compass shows 165 °
